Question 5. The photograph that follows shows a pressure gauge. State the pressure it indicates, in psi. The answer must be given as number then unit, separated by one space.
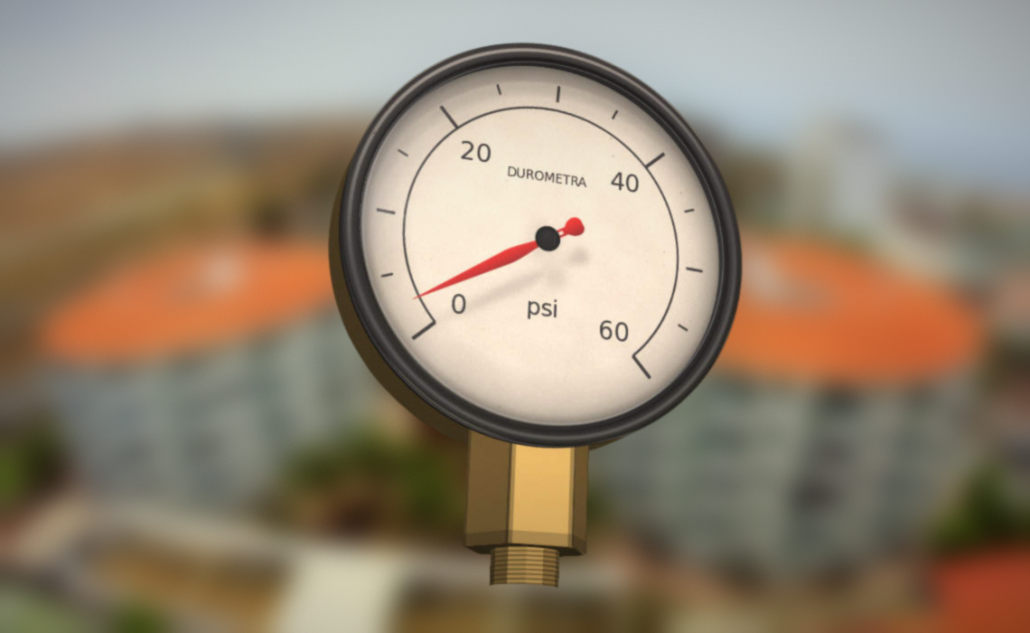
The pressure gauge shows 2.5 psi
